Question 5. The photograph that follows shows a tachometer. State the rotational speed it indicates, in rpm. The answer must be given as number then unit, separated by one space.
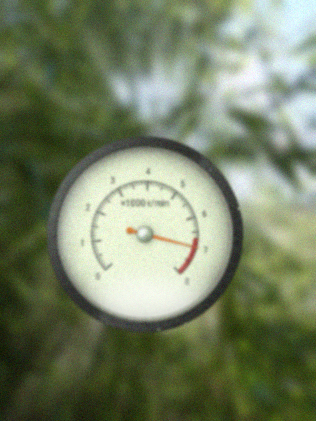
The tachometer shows 7000 rpm
